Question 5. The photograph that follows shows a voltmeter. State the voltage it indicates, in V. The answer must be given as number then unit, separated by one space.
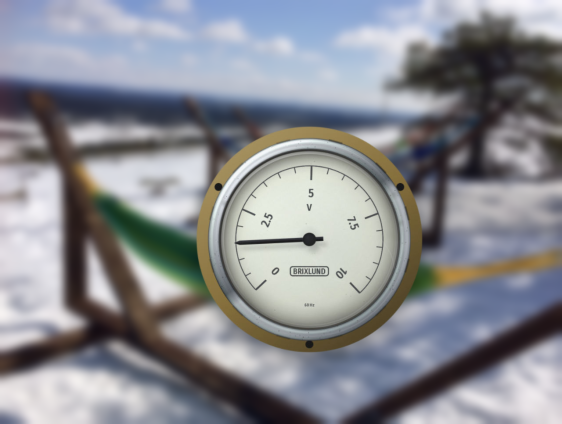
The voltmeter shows 1.5 V
